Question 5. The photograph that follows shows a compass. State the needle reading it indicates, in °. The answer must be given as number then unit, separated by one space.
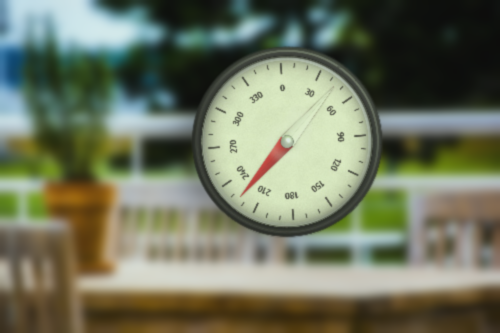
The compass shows 225 °
